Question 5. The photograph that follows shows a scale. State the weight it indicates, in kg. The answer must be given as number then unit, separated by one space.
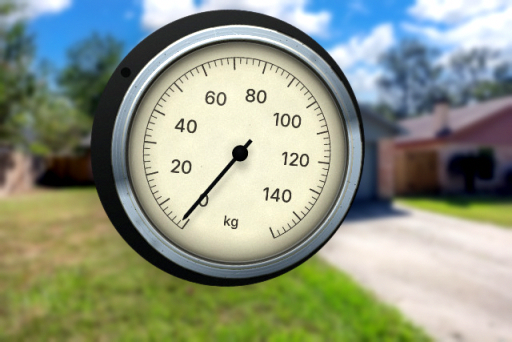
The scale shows 2 kg
